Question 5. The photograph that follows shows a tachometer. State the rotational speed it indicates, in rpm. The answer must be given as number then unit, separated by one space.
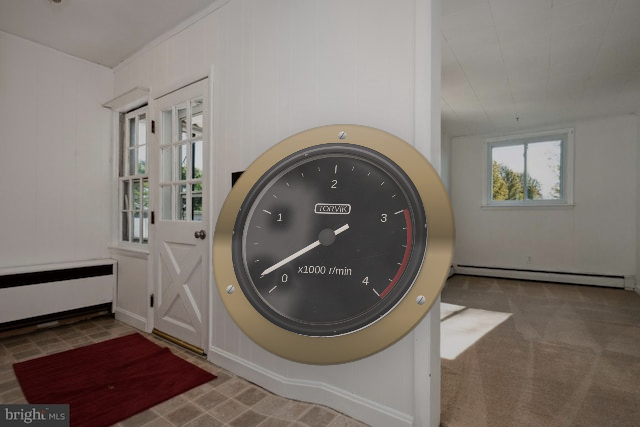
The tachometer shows 200 rpm
